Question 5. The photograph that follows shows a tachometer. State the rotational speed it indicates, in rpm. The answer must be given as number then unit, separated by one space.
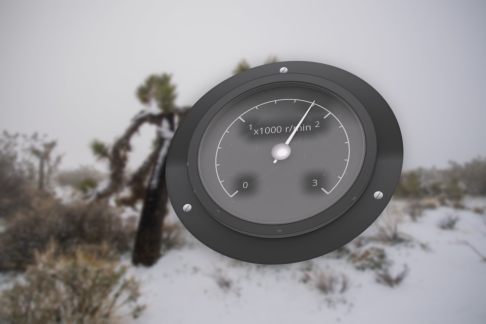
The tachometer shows 1800 rpm
